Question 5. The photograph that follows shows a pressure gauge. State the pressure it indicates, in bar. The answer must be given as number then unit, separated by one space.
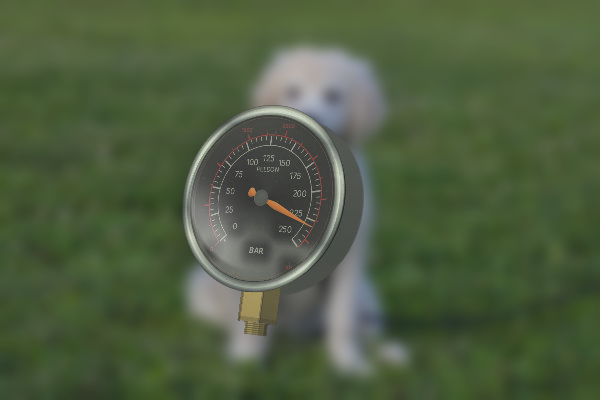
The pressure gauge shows 230 bar
